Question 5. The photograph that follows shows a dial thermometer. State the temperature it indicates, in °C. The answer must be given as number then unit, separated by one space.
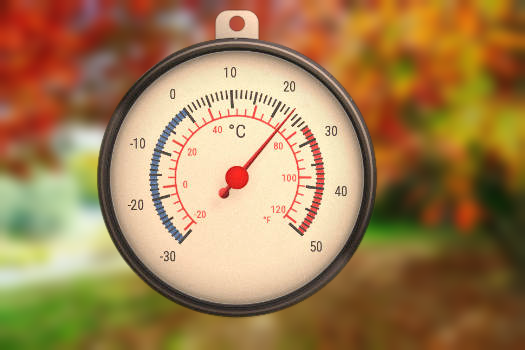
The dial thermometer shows 23 °C
